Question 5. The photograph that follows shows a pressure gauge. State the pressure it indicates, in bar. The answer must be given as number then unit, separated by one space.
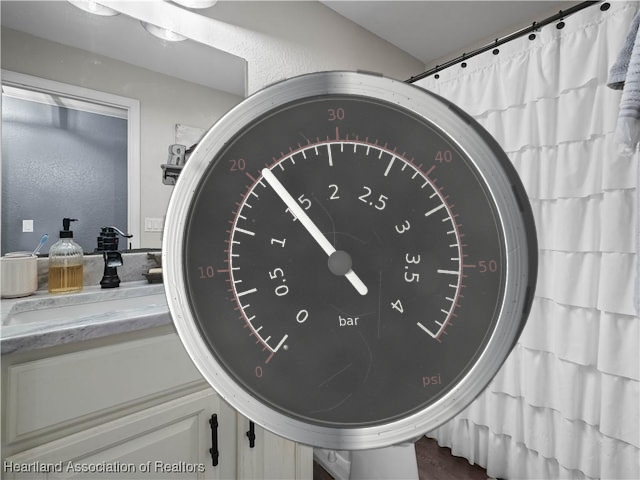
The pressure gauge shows 1.5 bar
